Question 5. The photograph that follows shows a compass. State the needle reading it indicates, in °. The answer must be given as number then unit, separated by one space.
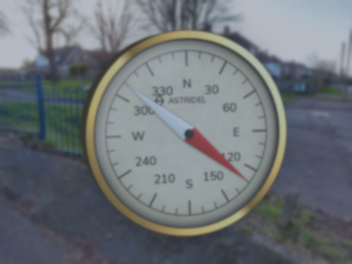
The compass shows 130 °
